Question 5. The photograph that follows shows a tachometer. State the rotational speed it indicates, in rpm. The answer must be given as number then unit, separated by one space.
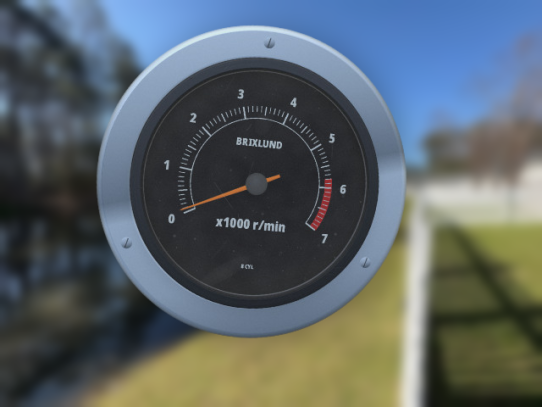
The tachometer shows 100 rpm
